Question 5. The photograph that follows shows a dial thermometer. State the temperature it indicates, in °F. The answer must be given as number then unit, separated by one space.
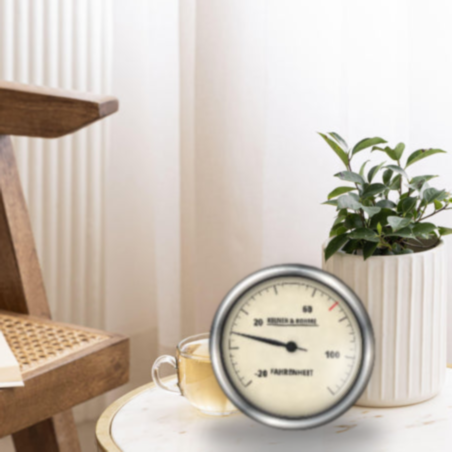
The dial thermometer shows 8 °F
